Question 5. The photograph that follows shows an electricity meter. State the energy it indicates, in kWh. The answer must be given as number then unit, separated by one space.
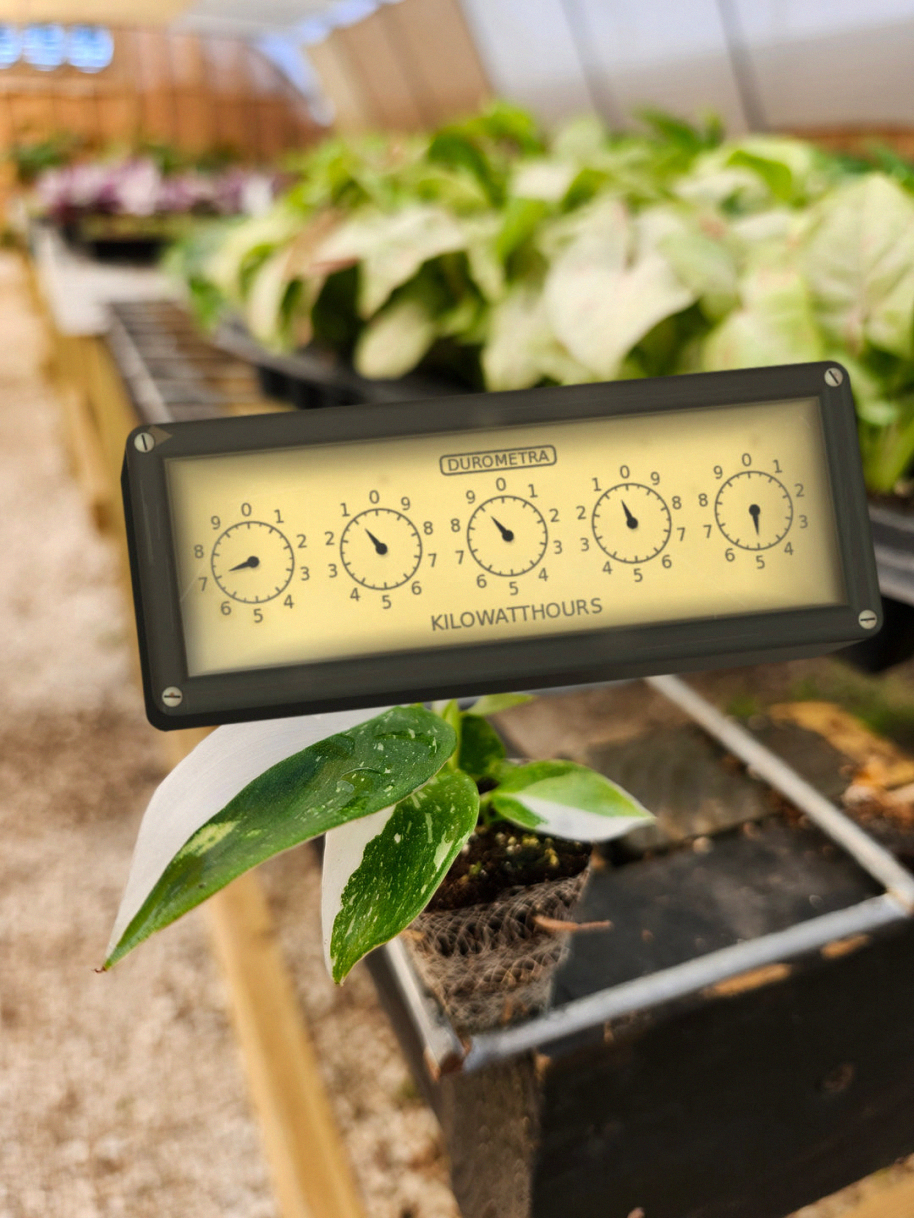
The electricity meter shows 70905 kWh
